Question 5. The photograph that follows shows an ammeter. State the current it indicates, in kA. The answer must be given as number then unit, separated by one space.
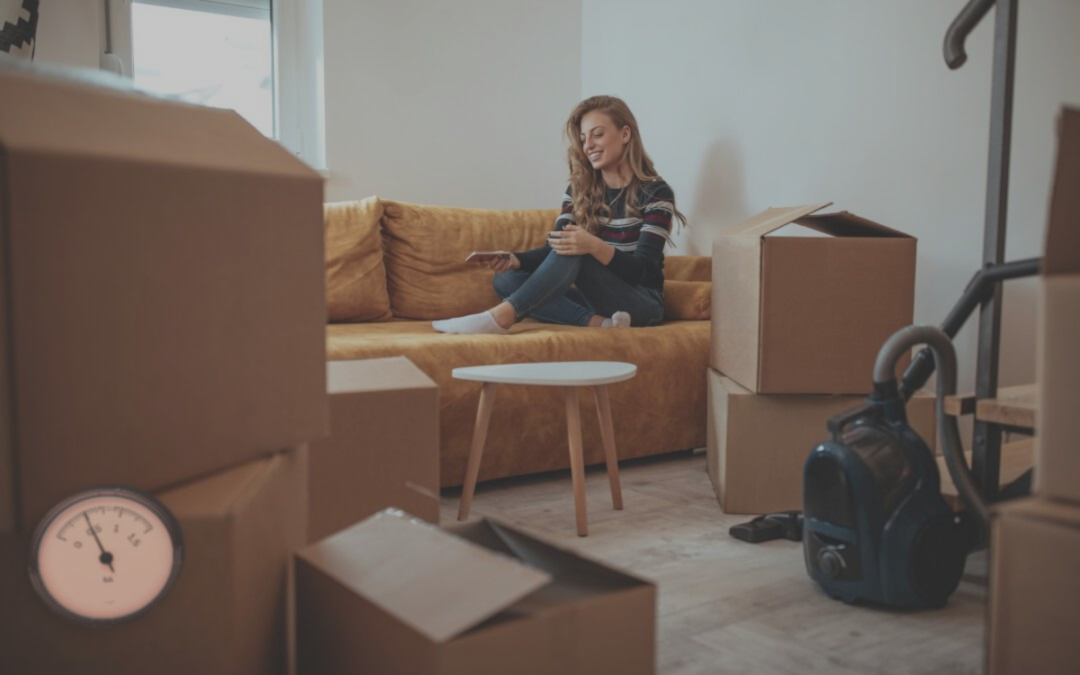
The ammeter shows 0.5 kA
